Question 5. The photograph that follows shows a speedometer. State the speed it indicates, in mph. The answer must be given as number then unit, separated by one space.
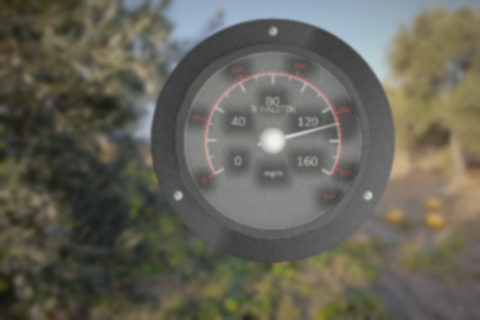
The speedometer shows 130 mph
